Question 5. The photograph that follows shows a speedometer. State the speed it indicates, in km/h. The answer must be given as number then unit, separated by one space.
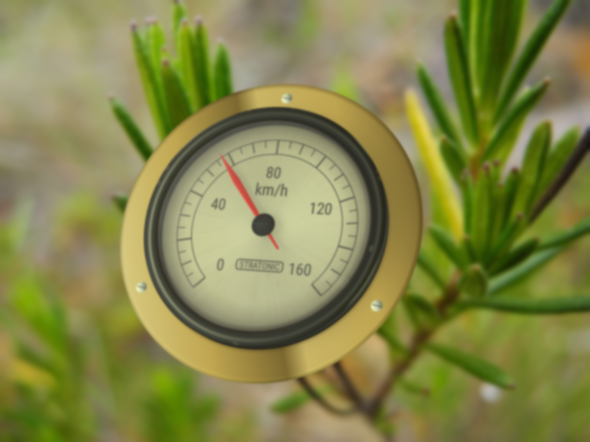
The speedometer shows 57.5 km/h
